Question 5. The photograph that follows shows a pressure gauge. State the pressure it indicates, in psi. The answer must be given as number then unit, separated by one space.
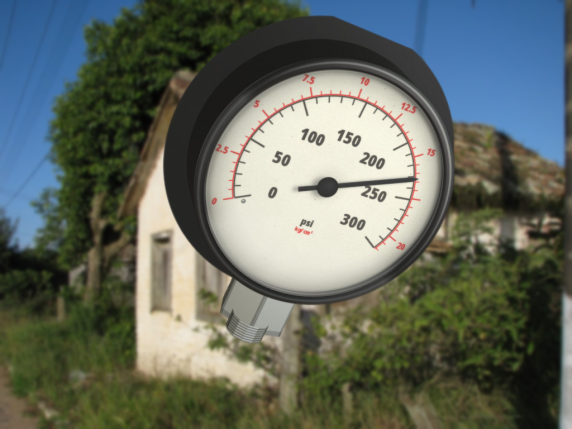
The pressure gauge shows 230 psi
